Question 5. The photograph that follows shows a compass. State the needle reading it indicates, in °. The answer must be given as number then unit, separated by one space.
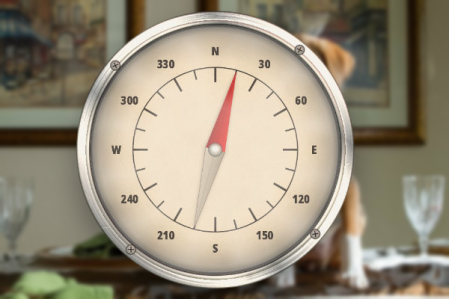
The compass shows 15 °
